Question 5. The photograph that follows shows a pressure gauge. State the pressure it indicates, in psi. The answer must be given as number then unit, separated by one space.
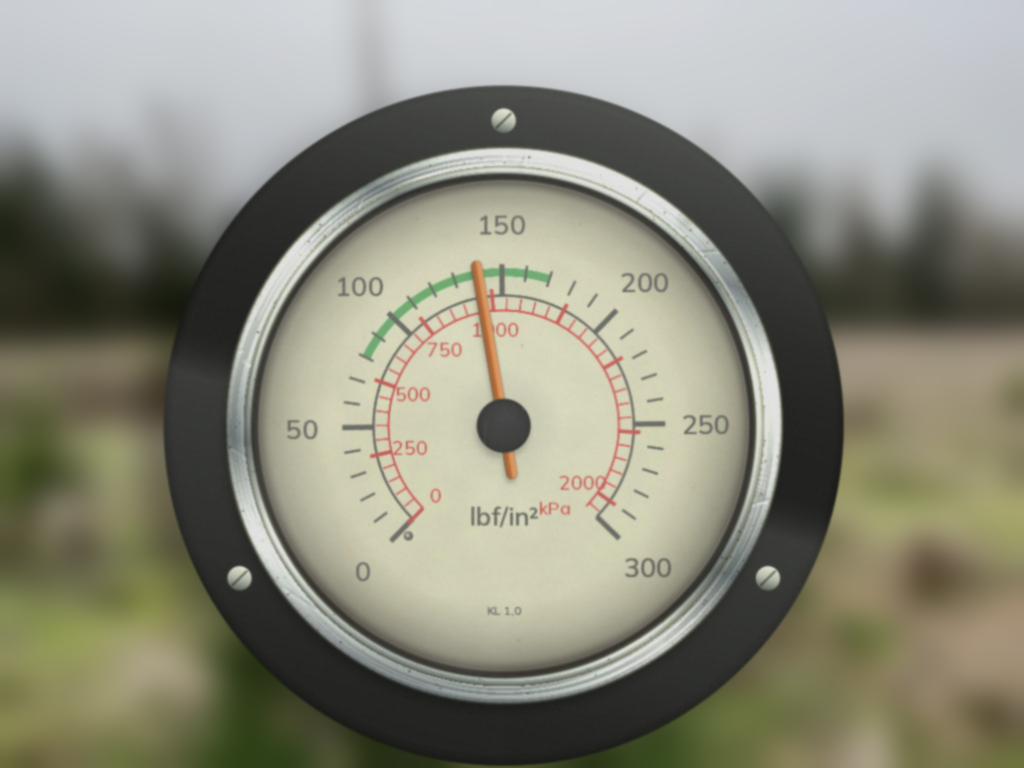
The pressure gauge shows 140 psi
